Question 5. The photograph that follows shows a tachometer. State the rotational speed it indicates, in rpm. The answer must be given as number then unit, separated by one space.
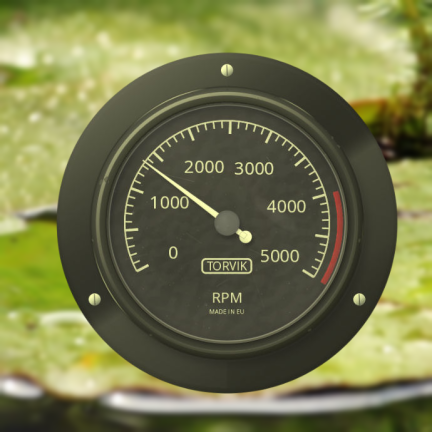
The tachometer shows 1350 rpm
